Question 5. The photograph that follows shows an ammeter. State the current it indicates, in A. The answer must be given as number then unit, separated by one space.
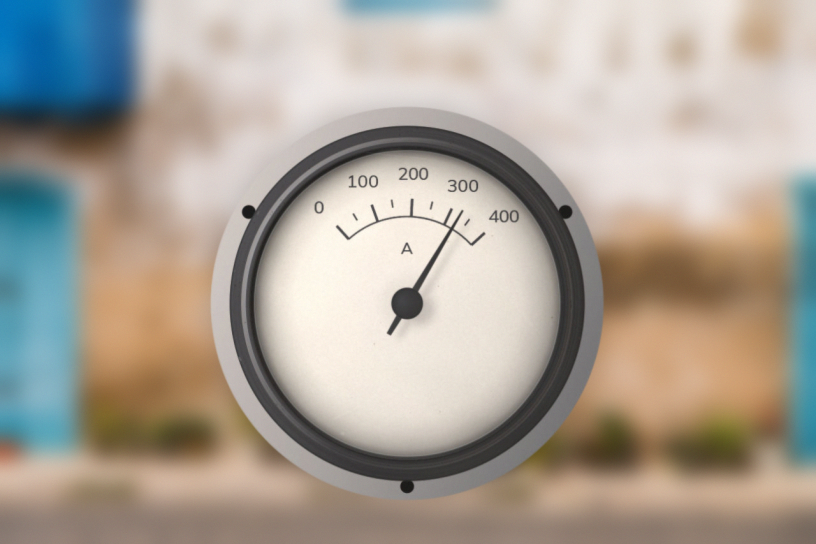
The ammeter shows 325 A
